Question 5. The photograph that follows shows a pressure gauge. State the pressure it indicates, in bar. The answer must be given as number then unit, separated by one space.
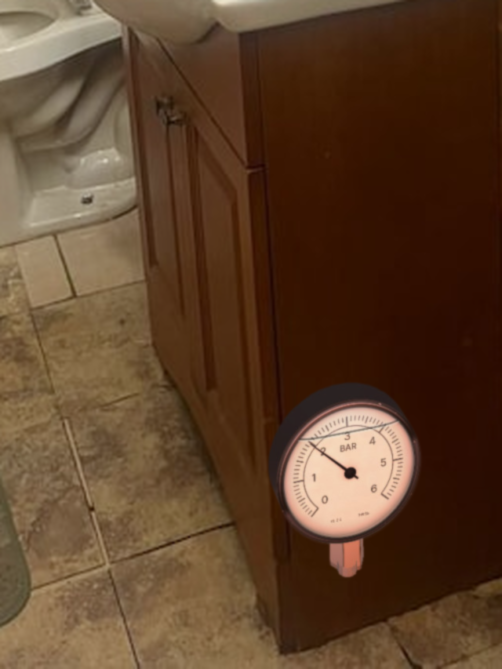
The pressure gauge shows 2 bar
